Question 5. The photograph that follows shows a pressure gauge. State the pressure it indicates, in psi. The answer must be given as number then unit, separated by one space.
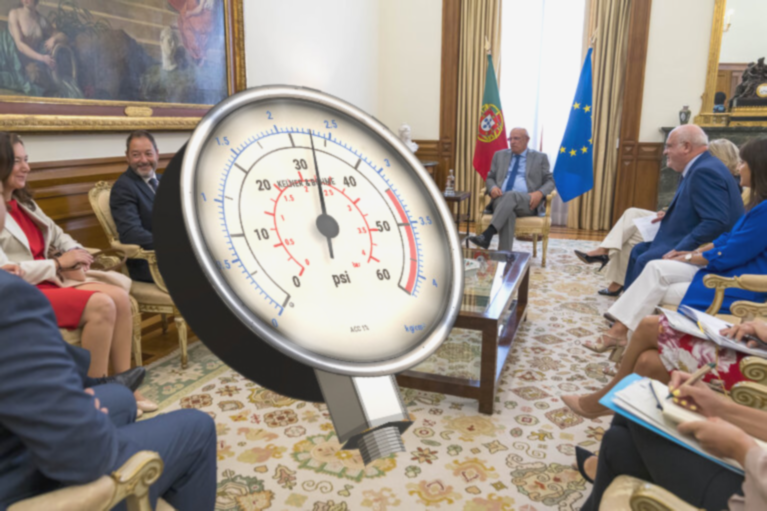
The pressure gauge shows 32.5 psi
